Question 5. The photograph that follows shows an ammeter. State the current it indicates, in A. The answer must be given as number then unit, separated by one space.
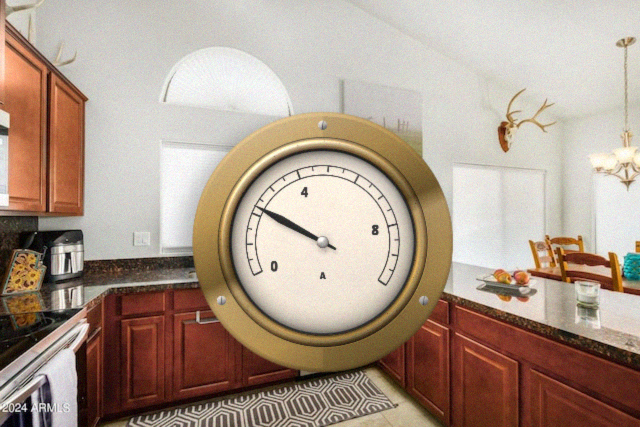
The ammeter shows 2.25 A
